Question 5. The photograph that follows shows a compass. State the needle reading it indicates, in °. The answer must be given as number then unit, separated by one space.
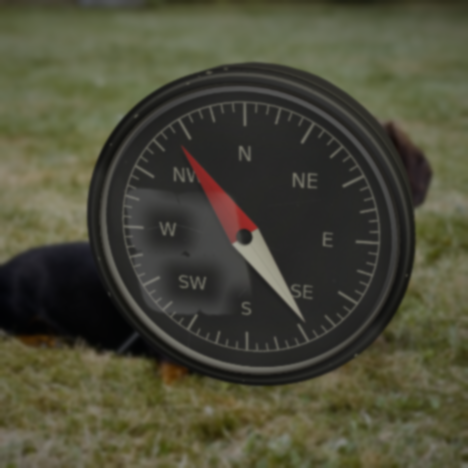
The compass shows 325 °
